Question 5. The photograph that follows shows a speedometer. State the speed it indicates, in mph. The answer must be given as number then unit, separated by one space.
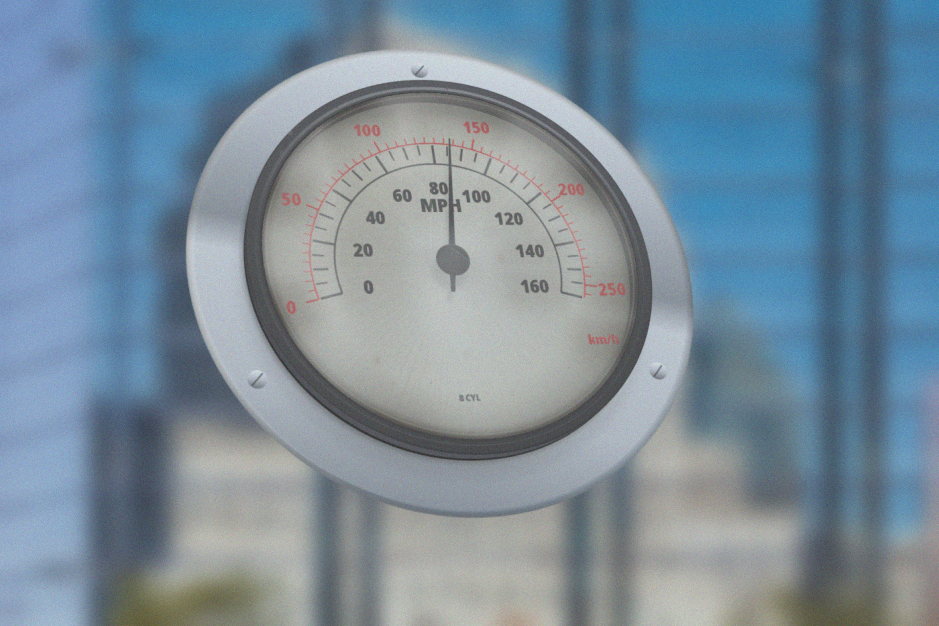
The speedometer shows 85 mph
